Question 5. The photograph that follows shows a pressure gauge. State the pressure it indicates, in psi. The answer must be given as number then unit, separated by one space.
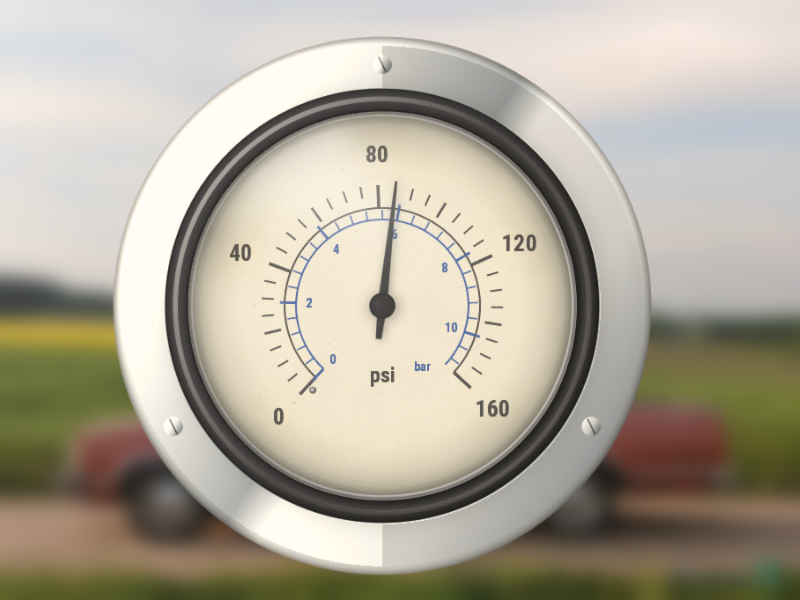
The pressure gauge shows 85 psi
